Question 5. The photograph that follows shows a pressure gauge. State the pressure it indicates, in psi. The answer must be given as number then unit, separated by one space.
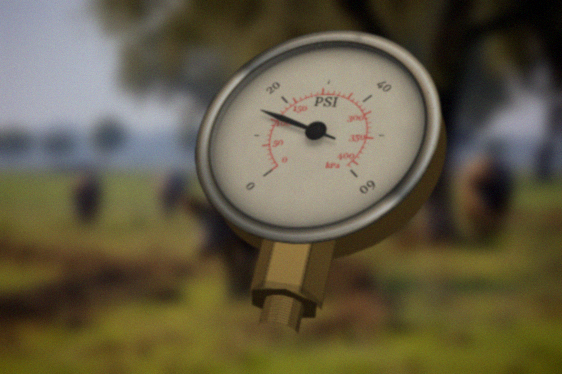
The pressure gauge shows 15 psi
